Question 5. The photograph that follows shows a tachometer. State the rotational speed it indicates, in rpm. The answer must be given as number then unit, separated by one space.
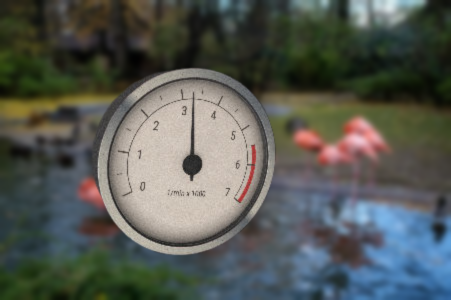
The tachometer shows 3250 rpm
